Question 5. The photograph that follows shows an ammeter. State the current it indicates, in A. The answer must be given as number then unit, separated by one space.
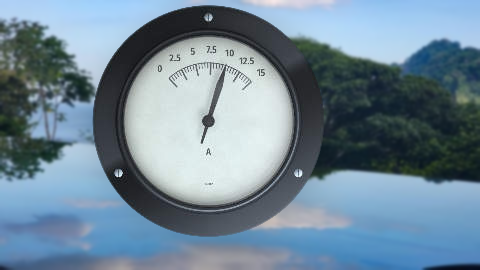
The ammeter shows 10 A
